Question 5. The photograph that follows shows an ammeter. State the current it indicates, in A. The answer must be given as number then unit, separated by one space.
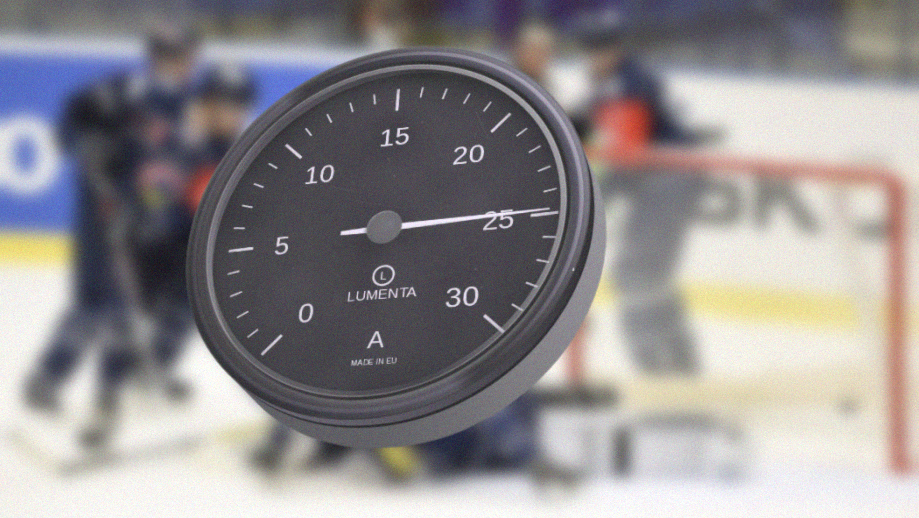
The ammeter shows 25 A
